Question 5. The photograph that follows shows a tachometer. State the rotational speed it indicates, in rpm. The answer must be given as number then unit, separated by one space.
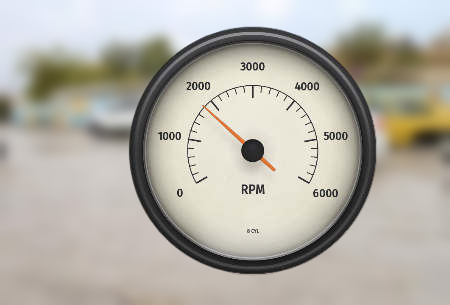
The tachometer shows 1800 rpm
